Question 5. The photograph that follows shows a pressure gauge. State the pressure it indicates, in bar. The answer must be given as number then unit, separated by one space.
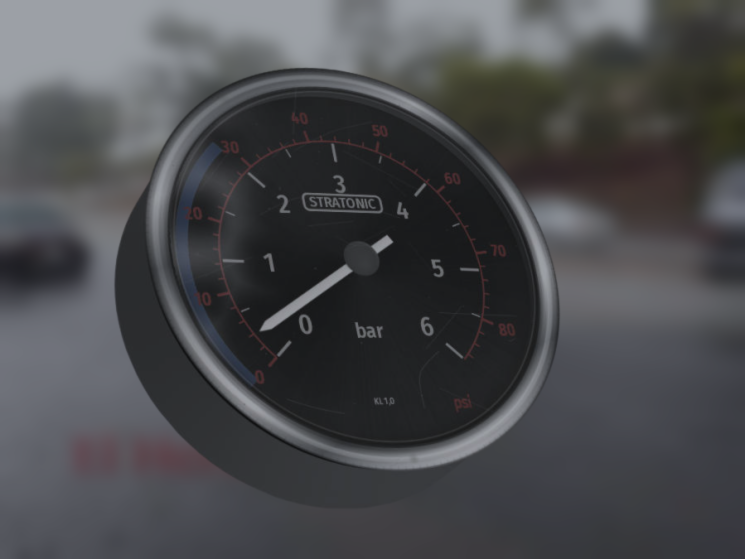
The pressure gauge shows 0.25 bar
